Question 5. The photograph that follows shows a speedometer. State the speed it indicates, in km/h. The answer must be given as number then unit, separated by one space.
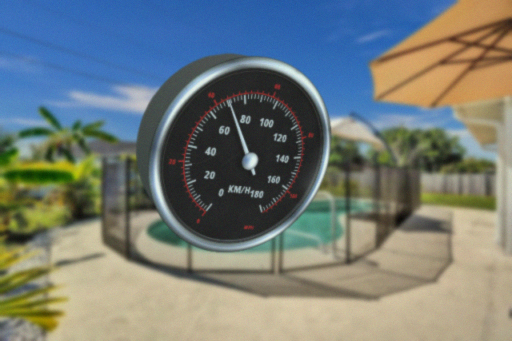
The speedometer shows 70 km/h
